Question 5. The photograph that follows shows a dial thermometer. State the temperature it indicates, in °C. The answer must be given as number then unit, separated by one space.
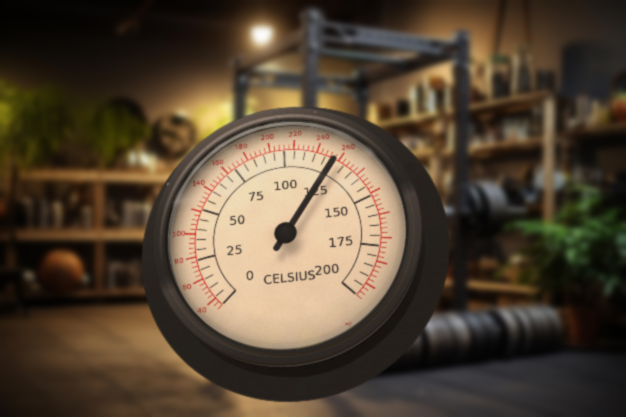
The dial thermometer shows 125 °C
